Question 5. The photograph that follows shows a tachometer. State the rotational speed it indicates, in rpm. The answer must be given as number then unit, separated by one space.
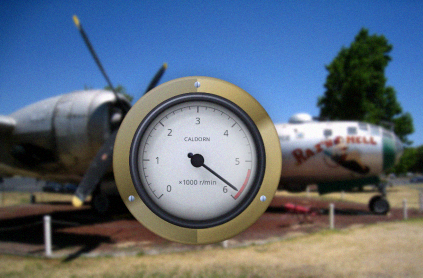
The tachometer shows 5800 rpm
